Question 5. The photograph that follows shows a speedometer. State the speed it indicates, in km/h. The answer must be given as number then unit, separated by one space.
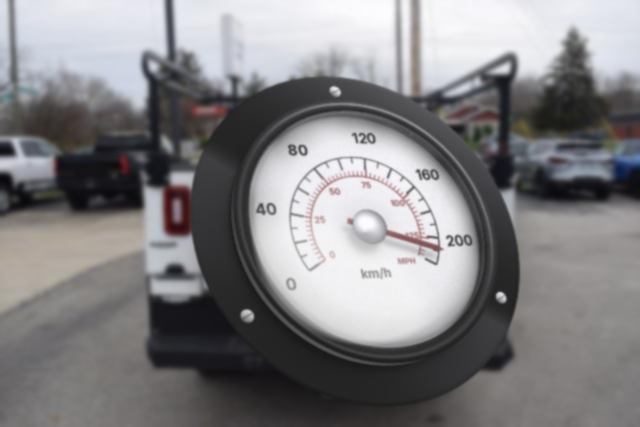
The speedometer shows 210 km/h
